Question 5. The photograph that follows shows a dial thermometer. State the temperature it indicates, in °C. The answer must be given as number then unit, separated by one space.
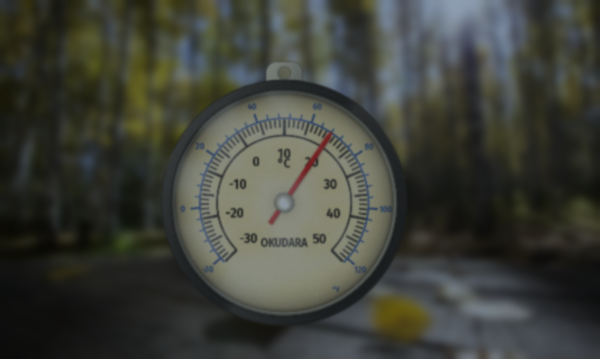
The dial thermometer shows 20 °C
